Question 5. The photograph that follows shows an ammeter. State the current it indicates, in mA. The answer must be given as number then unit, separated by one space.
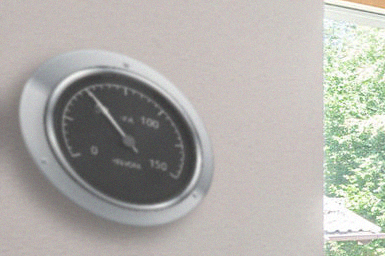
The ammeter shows 50 mA
